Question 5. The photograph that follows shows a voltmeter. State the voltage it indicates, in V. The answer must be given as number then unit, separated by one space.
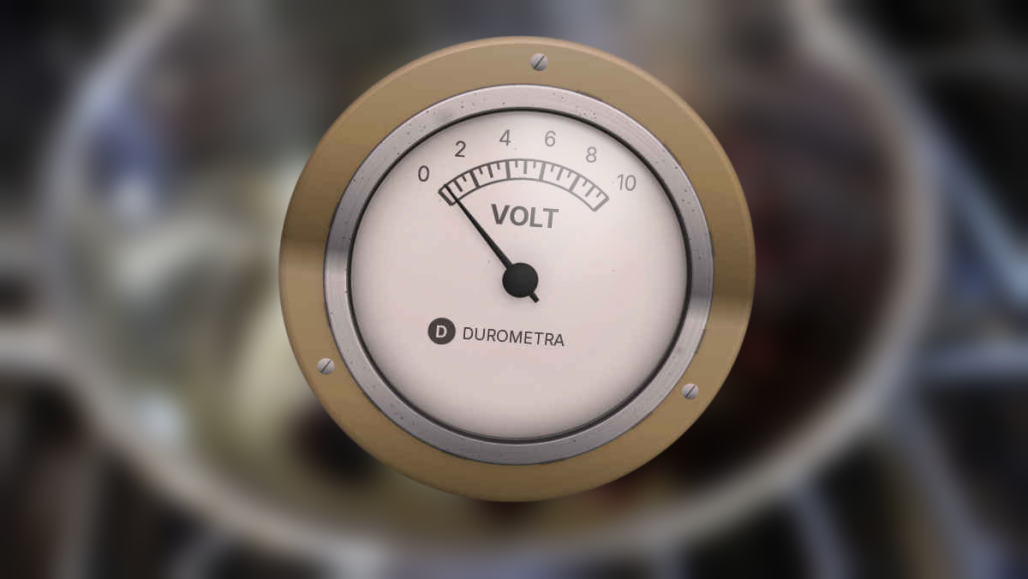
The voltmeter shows 0.5 V
